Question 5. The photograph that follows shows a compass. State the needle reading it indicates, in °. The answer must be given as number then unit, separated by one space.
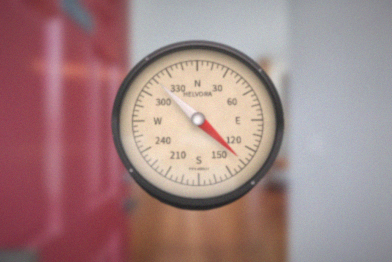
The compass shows 135 °
